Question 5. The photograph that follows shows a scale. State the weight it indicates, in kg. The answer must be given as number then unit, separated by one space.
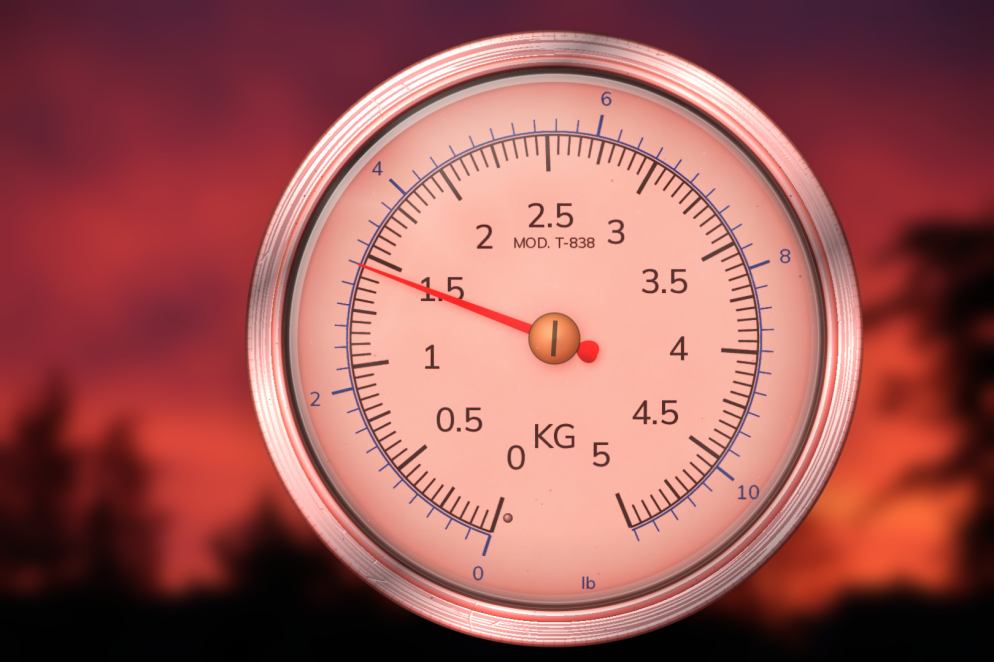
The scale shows 1.45 kg
